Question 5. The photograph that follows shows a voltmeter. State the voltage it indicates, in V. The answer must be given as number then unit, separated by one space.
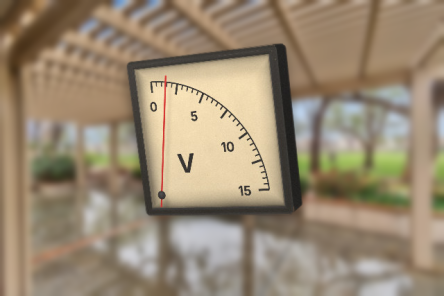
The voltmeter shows 1.5 V
